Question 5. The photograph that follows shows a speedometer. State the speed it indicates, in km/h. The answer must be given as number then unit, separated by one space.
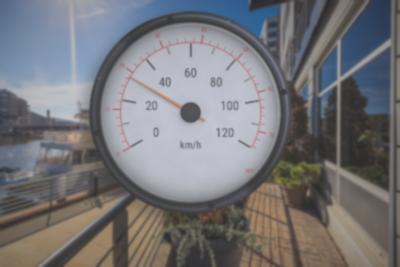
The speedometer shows 30 km/h
